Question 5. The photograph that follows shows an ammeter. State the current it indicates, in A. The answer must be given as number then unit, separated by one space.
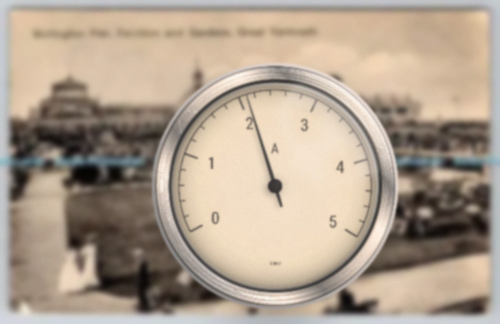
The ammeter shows 2.1 A
